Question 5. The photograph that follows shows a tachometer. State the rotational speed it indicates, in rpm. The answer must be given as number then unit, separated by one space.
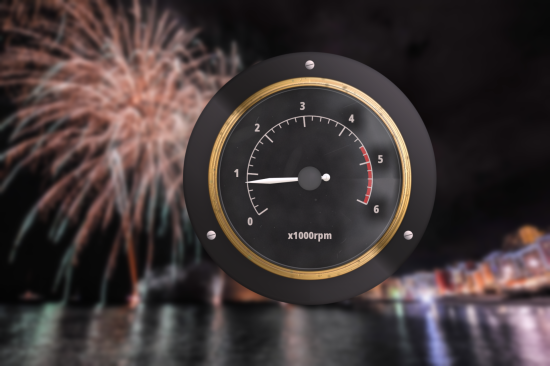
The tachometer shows 800 rpm
